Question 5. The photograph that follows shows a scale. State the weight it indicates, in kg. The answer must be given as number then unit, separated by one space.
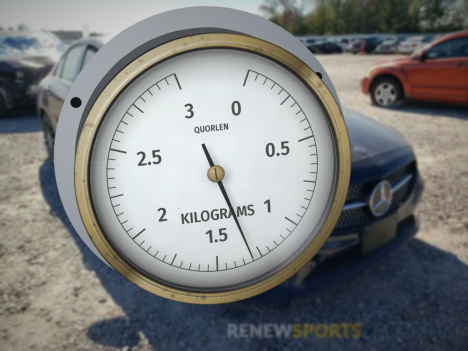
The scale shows 1.3 kg
